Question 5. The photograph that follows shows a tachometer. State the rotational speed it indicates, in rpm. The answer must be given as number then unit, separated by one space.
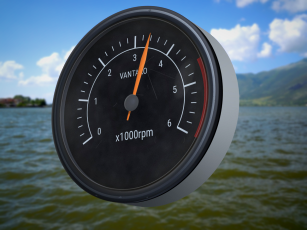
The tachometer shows 3400 rpm
